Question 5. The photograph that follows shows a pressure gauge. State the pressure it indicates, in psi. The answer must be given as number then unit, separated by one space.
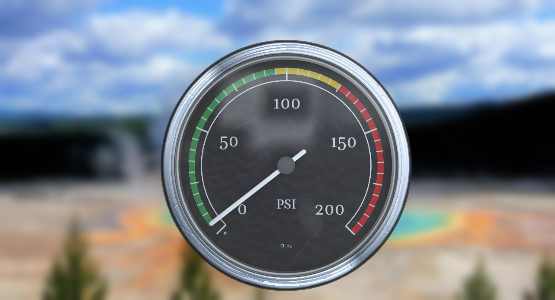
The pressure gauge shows 5 psi
